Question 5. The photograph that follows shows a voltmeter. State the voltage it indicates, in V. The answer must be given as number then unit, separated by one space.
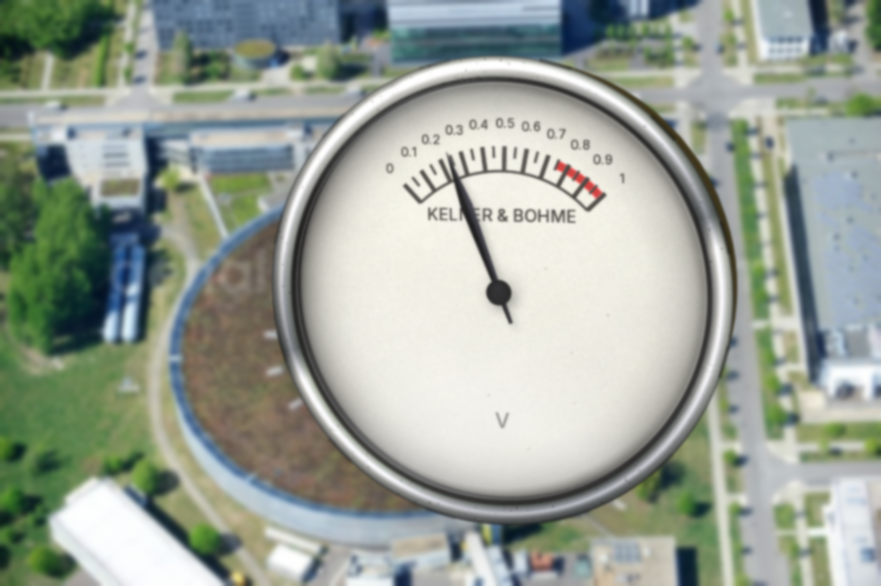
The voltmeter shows 0.25 V
